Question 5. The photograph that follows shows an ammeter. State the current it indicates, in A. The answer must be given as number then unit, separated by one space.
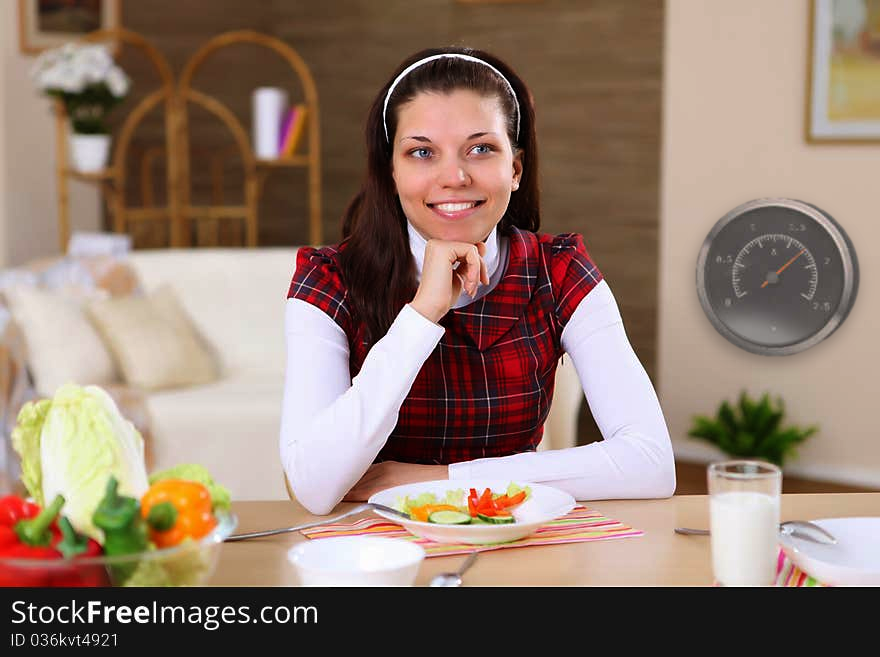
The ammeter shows 1.75 A
